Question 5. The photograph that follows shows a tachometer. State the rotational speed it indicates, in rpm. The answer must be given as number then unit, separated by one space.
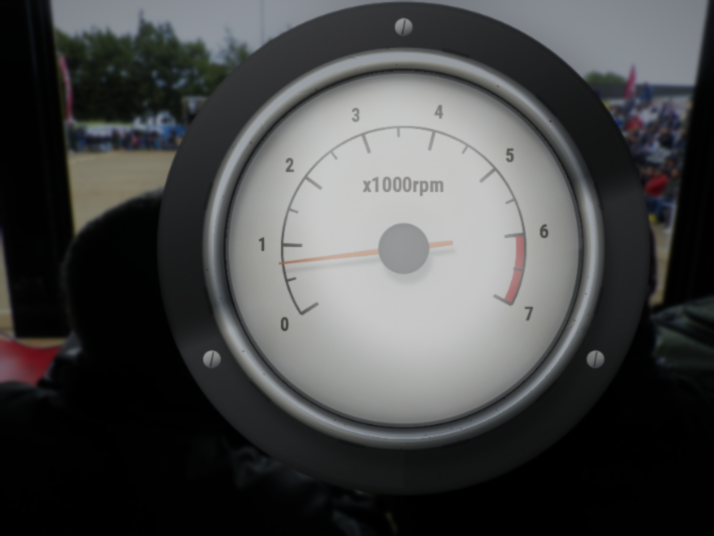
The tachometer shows 750 rpm
